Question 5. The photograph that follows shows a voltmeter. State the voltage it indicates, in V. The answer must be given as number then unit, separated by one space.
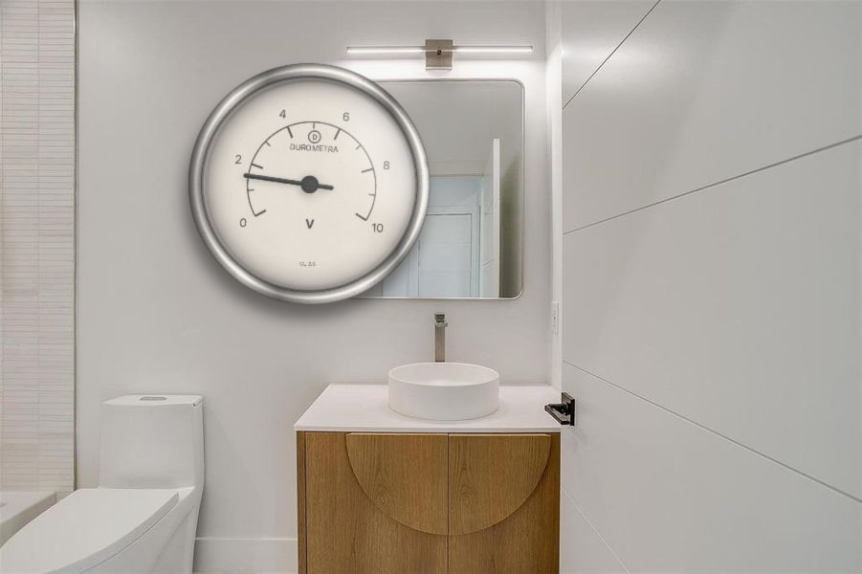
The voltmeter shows 1.5 V
